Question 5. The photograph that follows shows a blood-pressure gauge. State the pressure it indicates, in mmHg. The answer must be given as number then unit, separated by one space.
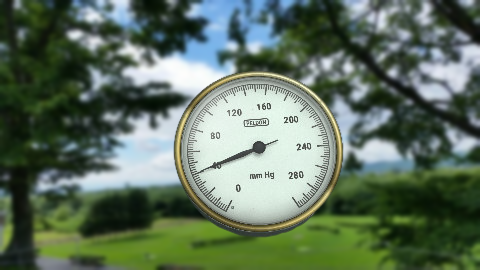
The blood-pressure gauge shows 40 mmHg
